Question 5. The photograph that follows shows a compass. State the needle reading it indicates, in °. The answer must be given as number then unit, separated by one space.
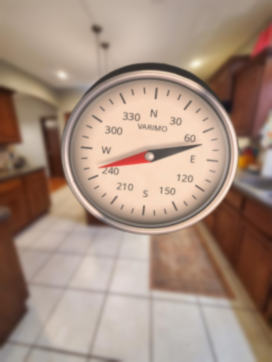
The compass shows 250 °
